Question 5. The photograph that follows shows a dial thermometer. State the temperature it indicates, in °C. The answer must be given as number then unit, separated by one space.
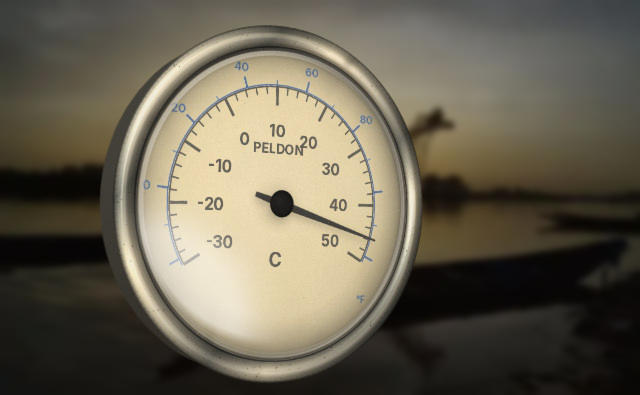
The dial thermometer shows 46 °C
